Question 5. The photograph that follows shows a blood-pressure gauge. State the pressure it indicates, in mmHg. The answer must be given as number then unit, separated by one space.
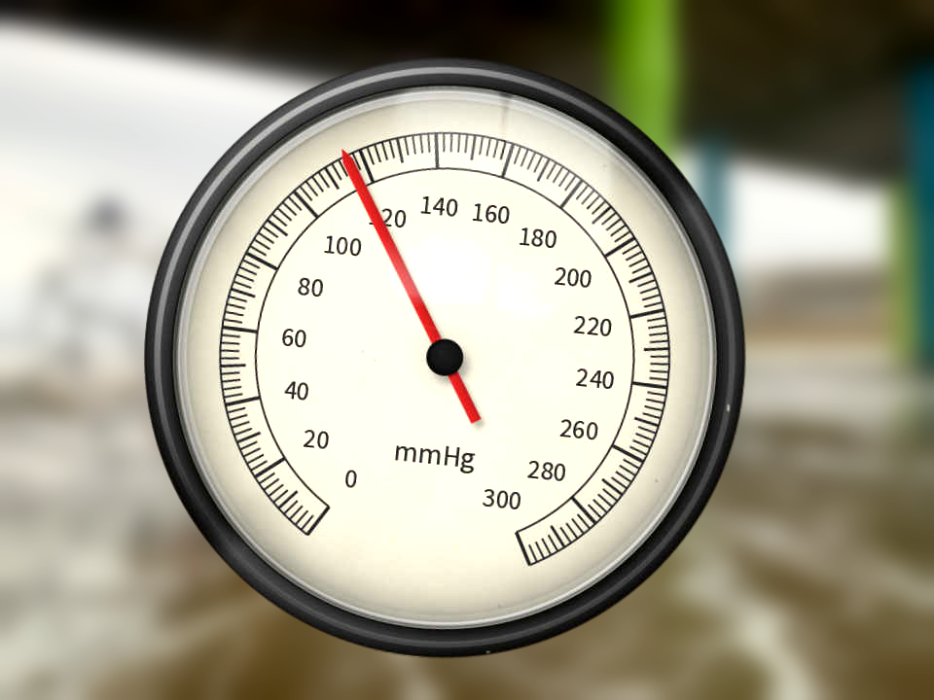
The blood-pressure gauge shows 116 mmHg
